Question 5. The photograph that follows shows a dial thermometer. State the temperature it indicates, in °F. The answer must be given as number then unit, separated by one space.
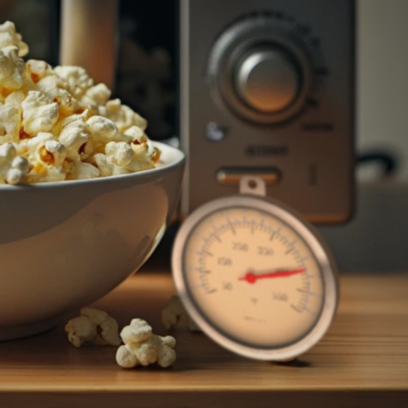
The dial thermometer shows 450 °F
